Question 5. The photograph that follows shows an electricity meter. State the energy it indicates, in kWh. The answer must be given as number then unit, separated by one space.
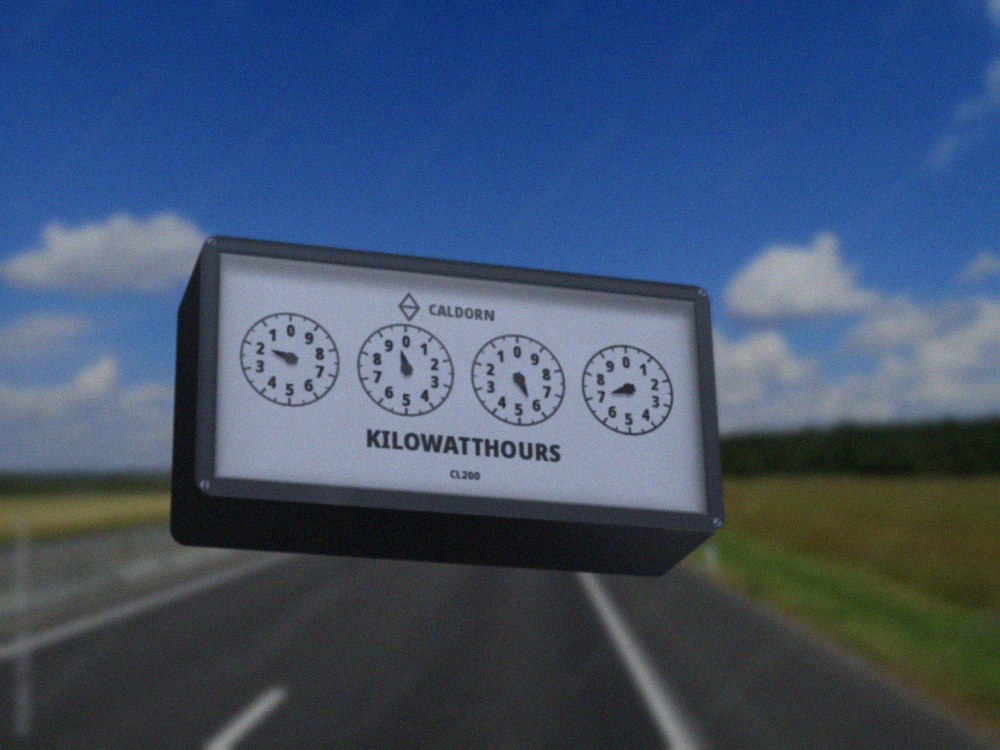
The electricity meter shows 1957 kWh
